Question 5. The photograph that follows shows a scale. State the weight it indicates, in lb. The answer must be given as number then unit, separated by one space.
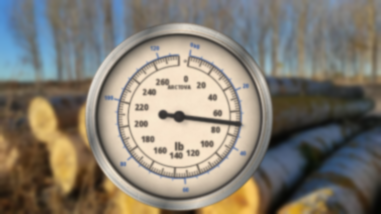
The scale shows 70 lb
